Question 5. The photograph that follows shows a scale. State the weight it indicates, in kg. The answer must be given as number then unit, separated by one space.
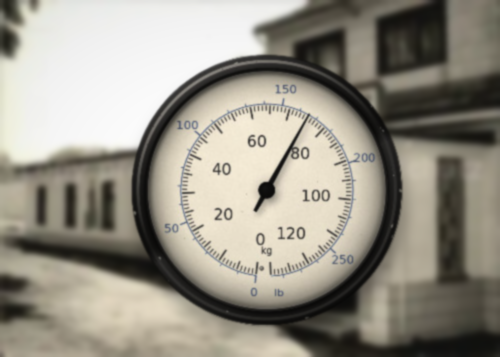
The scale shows 75 kg
